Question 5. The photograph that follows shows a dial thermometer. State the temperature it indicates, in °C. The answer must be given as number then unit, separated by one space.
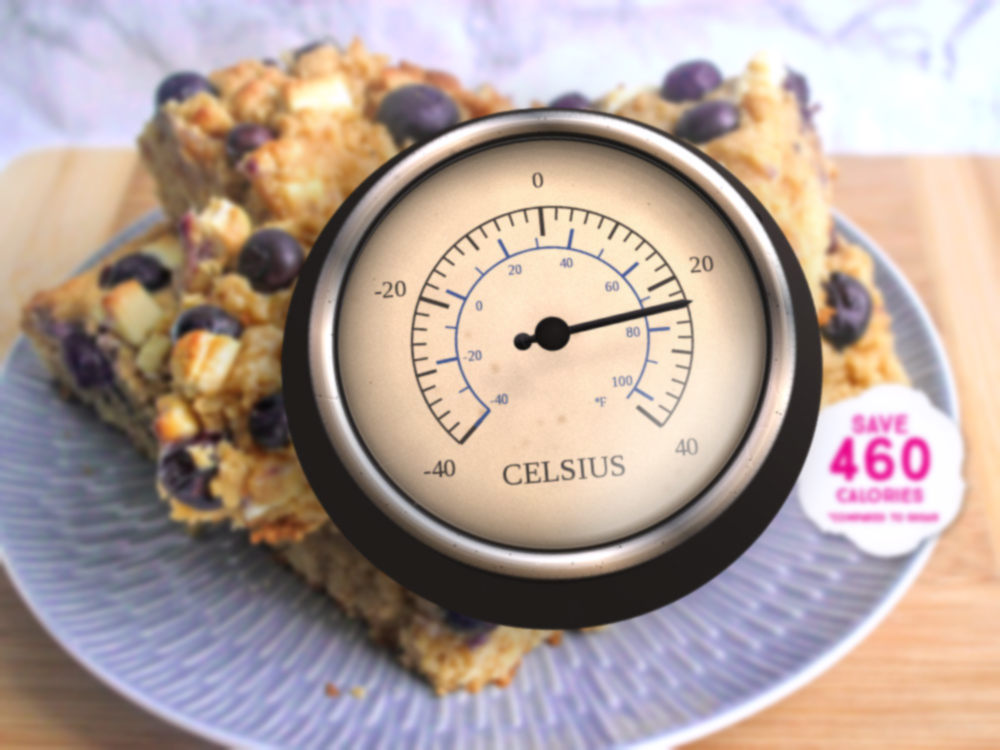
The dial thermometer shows 24 °C
